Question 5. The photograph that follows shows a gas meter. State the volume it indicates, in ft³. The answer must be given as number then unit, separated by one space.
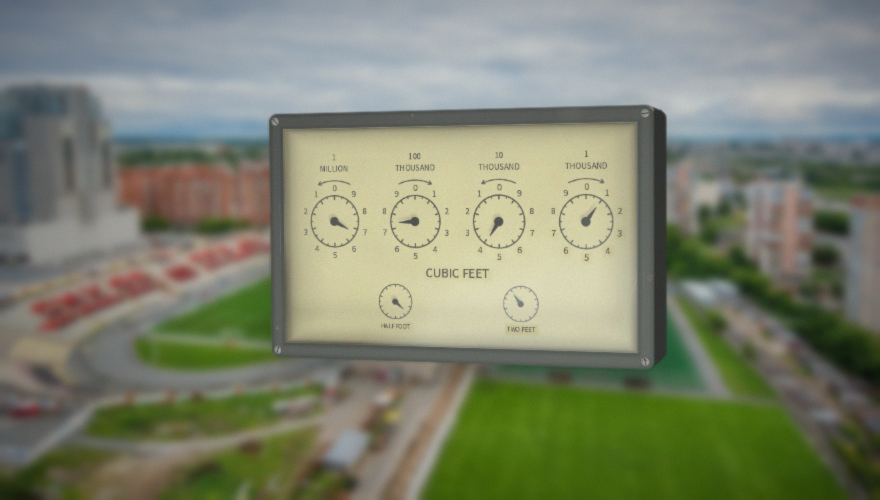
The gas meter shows 674100 ft³
